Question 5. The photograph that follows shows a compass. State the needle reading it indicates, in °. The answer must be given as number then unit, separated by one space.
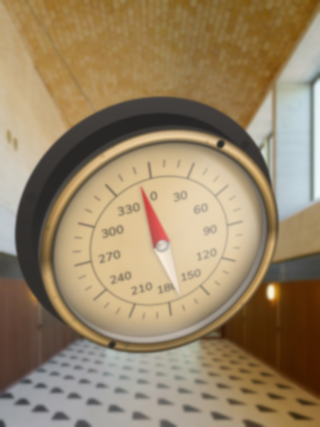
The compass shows 350 °
